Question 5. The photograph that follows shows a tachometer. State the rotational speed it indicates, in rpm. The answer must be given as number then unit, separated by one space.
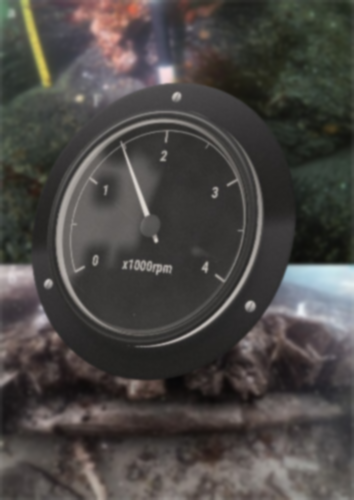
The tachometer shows 1500 rpm
